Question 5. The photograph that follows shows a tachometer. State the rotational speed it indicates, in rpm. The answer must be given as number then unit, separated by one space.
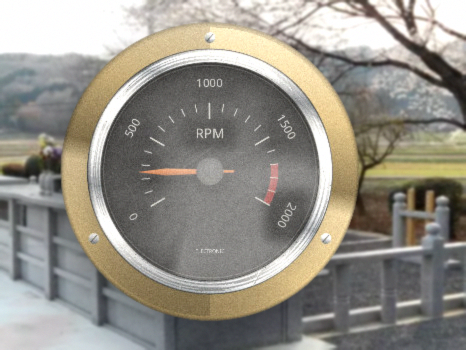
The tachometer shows 250 rpm
